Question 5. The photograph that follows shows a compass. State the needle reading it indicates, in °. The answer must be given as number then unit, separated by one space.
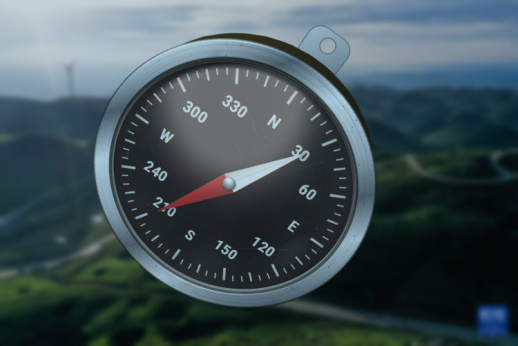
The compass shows 210 °
